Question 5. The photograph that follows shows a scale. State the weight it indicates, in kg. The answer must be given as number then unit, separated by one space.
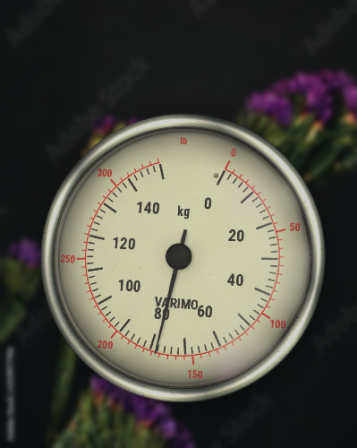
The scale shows 78 kg
